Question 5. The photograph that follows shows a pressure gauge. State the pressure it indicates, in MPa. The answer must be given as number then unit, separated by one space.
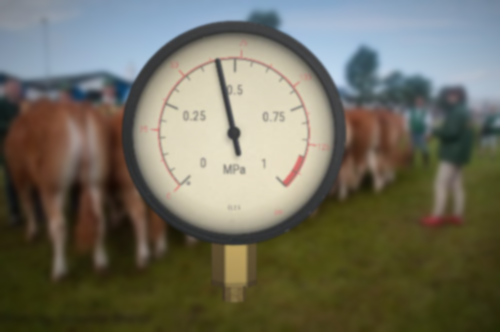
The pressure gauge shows 0.45 MPa
